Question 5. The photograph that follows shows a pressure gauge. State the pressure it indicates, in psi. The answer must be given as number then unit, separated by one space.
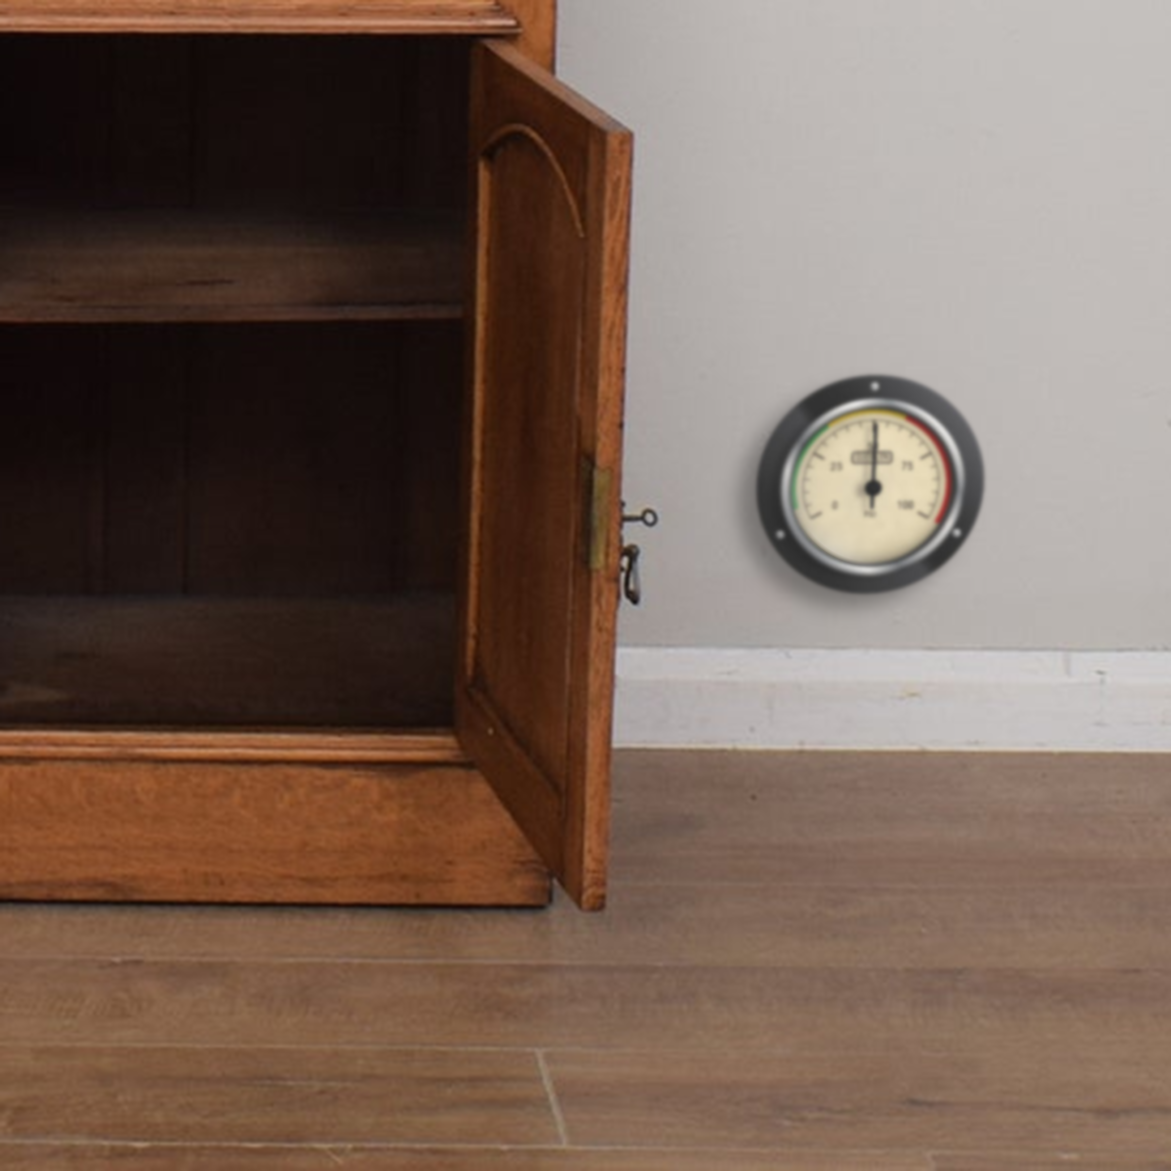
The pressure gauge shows 50 psi
